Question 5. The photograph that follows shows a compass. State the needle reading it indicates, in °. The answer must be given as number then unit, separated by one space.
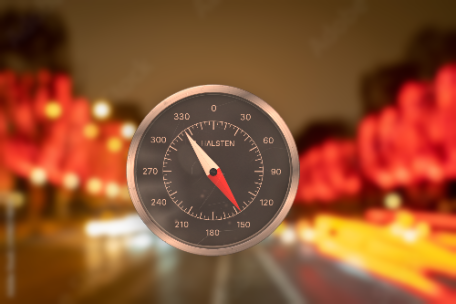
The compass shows 145 °
